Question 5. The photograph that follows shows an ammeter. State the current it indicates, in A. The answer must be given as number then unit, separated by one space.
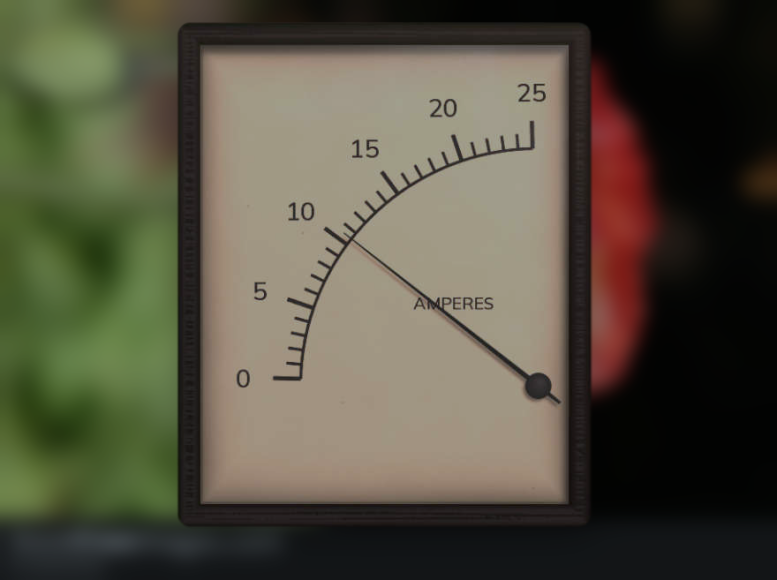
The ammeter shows 10.5 A
